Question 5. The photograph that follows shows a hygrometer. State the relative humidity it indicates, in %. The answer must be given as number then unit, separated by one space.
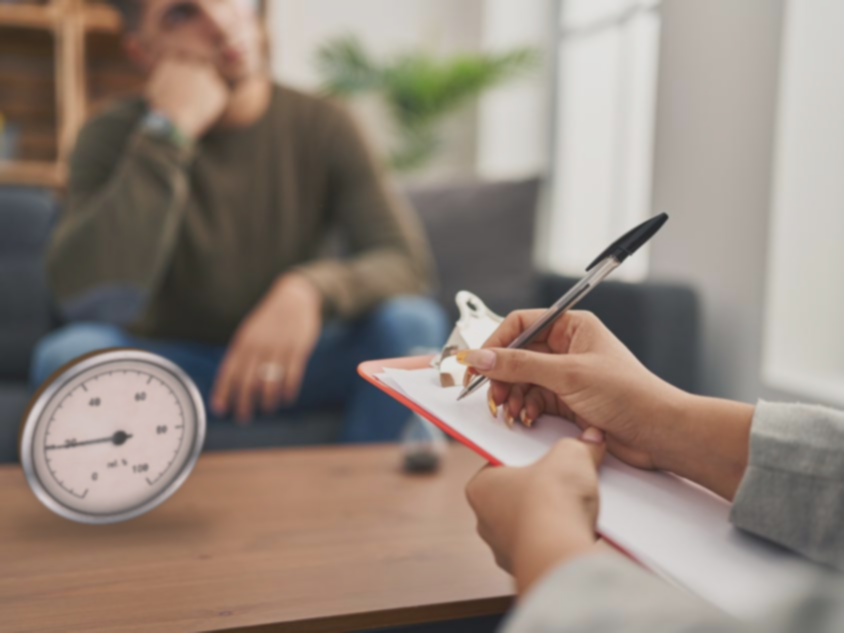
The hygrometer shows 20 %
